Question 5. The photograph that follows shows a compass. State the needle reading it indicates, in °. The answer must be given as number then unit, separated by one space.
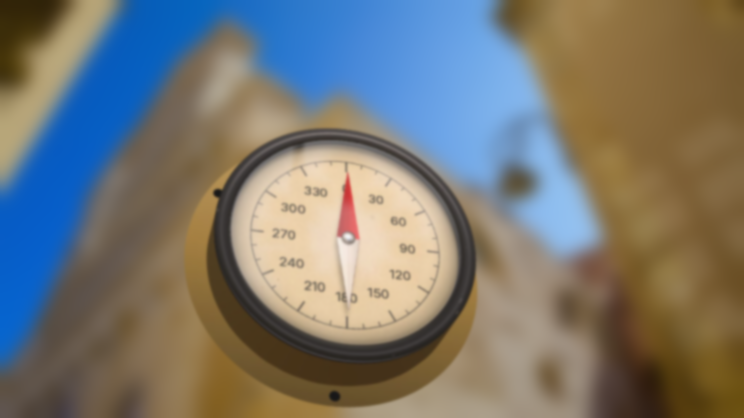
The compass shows 0 °
